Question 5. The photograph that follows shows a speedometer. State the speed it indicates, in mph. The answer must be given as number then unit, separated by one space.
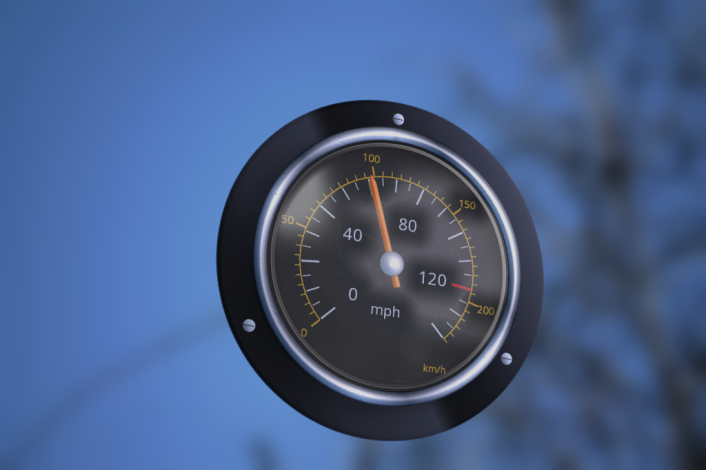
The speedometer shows 60 mph
